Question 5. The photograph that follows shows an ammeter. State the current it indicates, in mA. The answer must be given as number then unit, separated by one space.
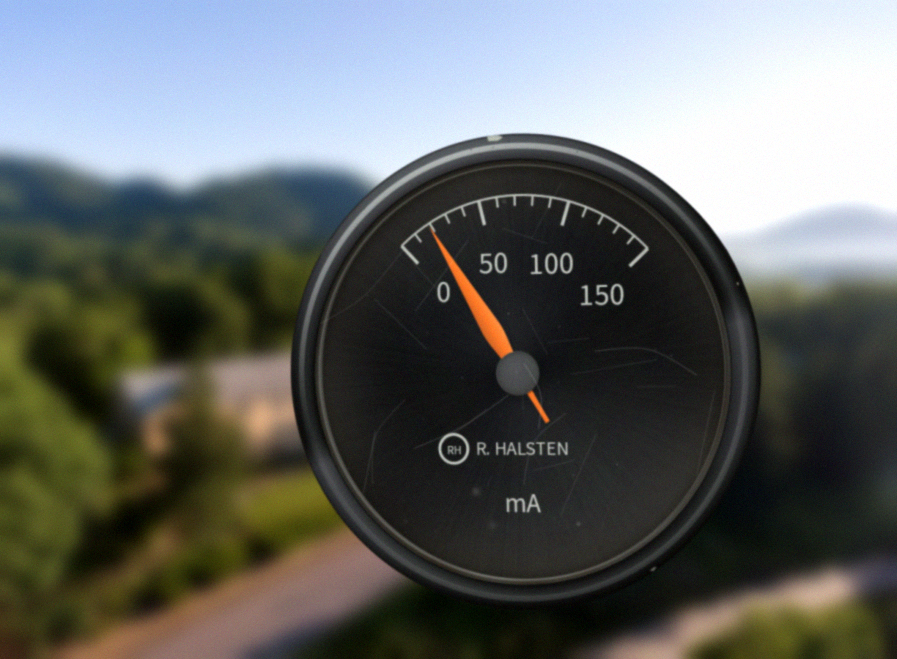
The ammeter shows 20 mA
